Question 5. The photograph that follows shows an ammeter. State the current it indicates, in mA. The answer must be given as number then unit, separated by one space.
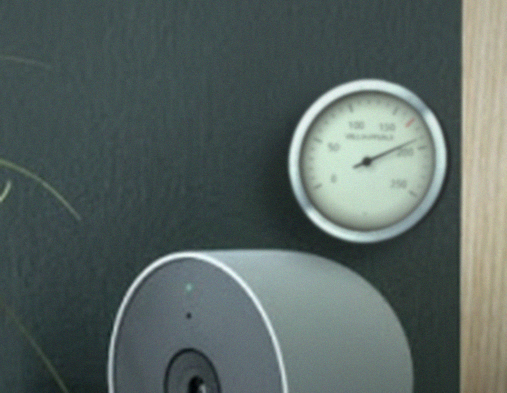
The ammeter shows 190 mA
